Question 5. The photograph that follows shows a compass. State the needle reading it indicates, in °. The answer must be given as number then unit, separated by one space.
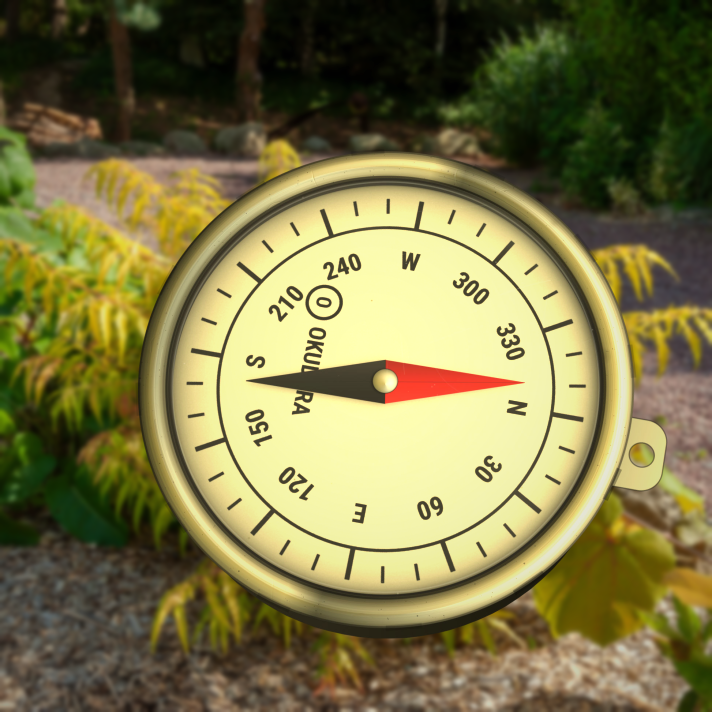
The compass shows 350 °
